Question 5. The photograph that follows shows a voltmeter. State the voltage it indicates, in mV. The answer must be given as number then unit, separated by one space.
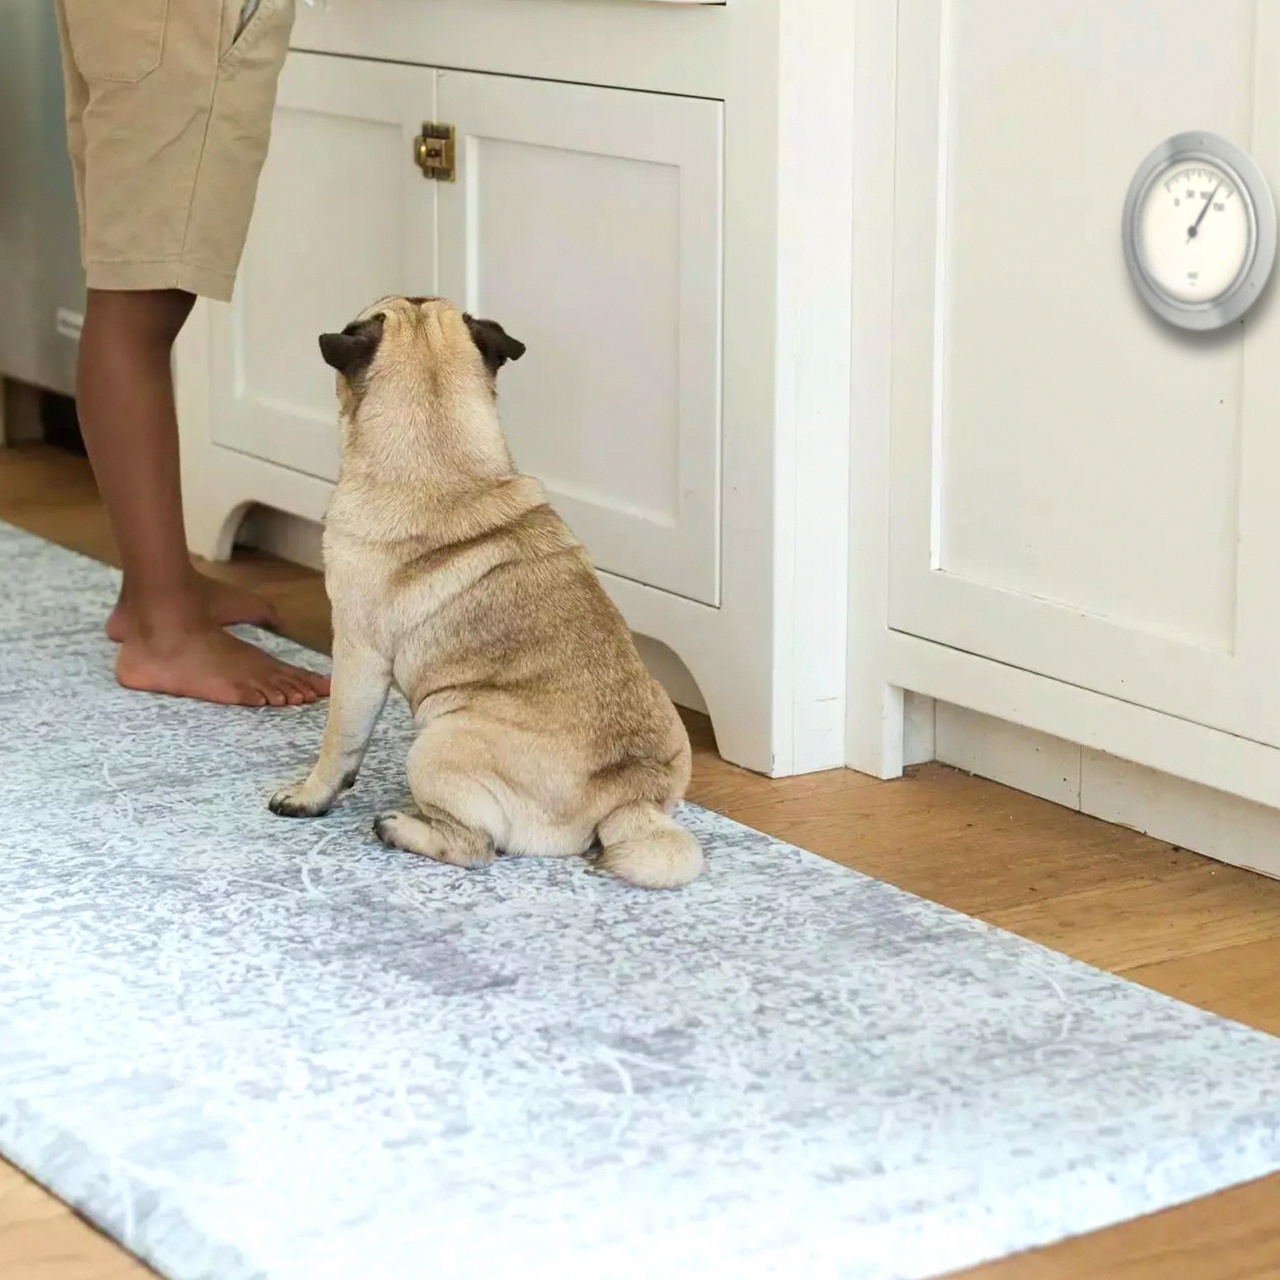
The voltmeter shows 125 mV
